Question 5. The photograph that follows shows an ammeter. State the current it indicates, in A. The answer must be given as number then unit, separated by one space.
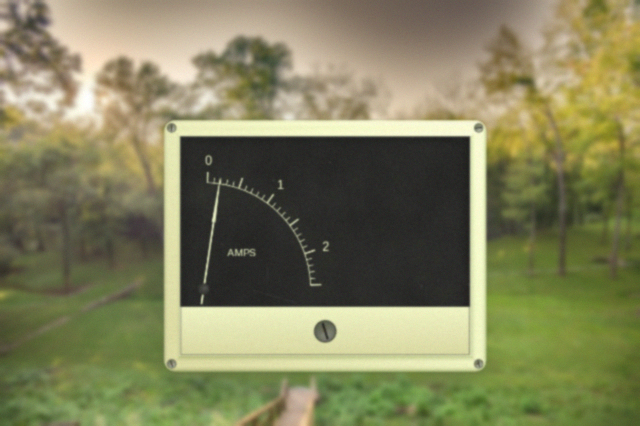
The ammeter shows 0.2 A
